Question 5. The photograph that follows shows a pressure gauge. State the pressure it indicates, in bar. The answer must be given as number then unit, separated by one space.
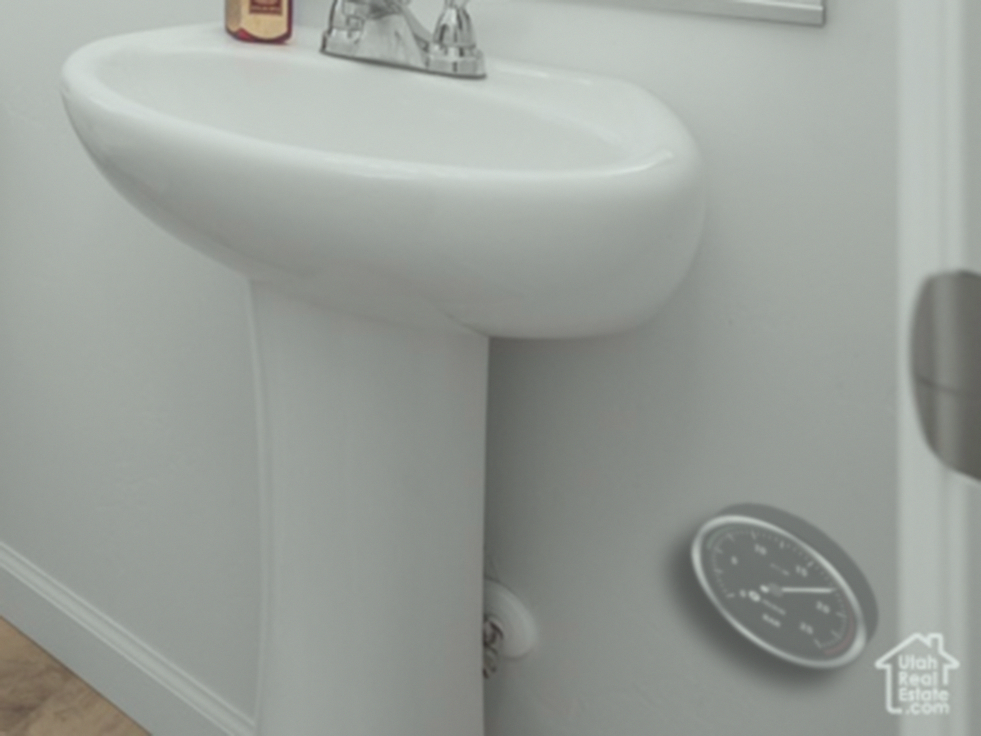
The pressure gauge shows 17.5 bar
